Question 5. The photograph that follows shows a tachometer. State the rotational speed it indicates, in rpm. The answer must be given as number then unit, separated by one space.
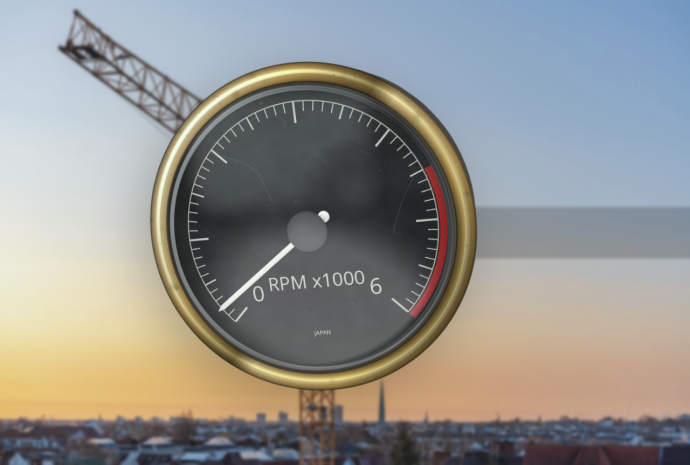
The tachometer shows 200 rpm
